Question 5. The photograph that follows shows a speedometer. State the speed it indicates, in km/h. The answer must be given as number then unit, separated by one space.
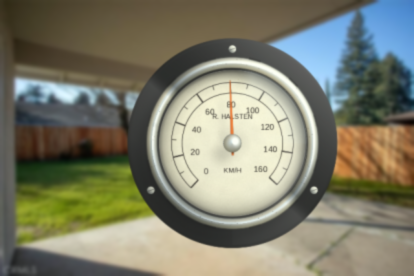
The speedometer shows 80 km/h
